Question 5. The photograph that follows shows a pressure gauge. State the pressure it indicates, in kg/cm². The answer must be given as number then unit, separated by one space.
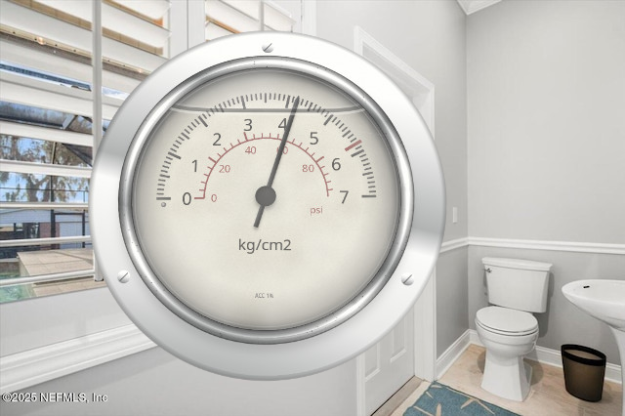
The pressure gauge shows 4.2 kg/cm²
